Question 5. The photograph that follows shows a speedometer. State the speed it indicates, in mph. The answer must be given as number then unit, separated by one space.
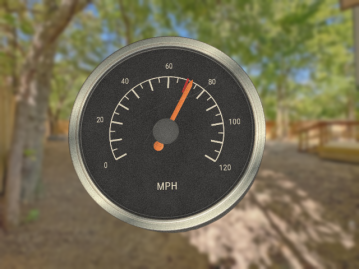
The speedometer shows 72.5 mph
